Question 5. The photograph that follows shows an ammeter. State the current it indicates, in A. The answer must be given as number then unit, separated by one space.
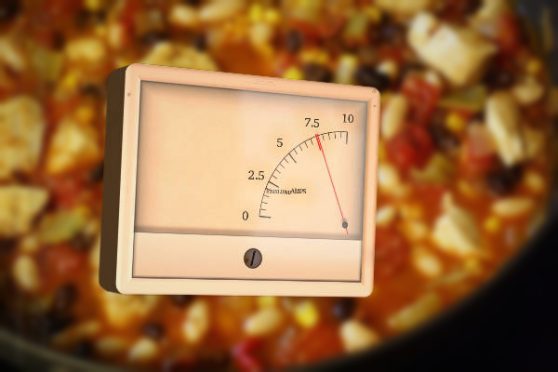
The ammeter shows 7.5 A
